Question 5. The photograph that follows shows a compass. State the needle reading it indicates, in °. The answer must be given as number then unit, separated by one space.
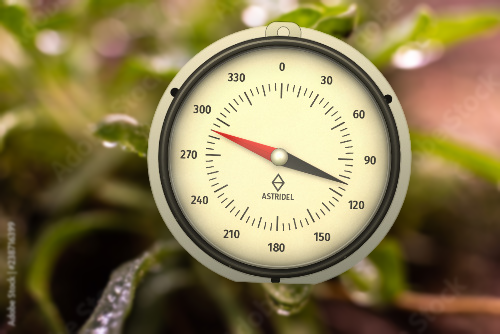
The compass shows 290 °
